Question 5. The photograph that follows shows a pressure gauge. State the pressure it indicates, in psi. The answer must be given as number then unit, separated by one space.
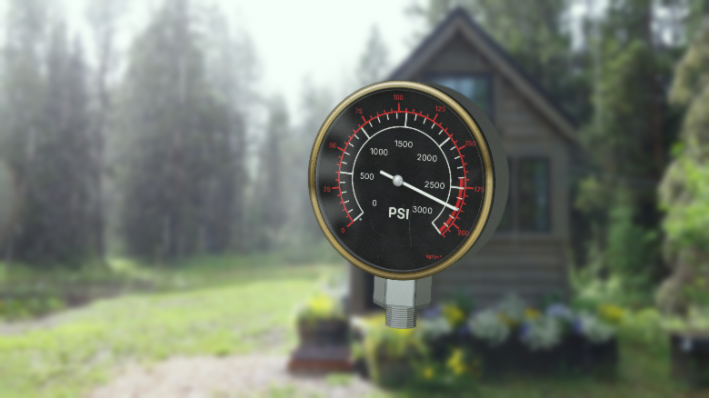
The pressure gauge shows 2700 psi
